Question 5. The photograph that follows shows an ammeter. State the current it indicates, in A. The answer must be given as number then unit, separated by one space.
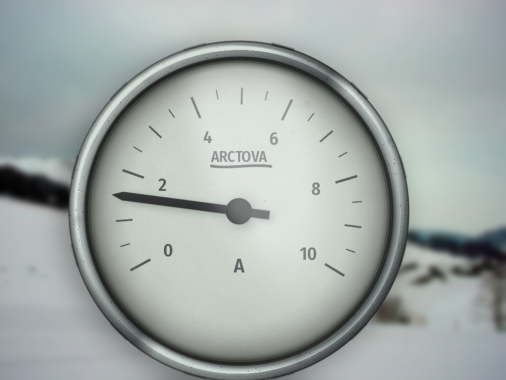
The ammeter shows 1.5 A
